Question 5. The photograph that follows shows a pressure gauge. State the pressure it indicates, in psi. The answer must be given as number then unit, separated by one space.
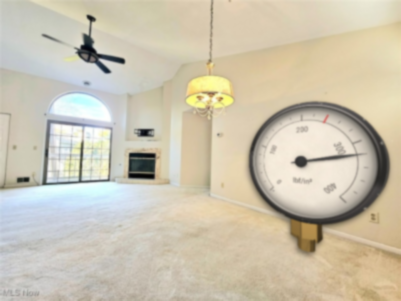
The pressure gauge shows 320 psi
